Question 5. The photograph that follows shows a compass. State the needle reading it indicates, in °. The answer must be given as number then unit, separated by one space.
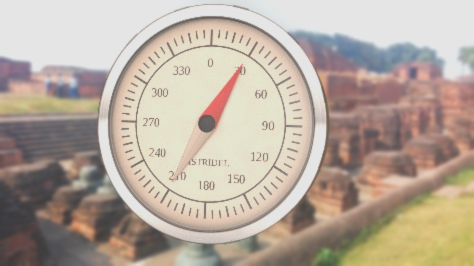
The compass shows 30 °
